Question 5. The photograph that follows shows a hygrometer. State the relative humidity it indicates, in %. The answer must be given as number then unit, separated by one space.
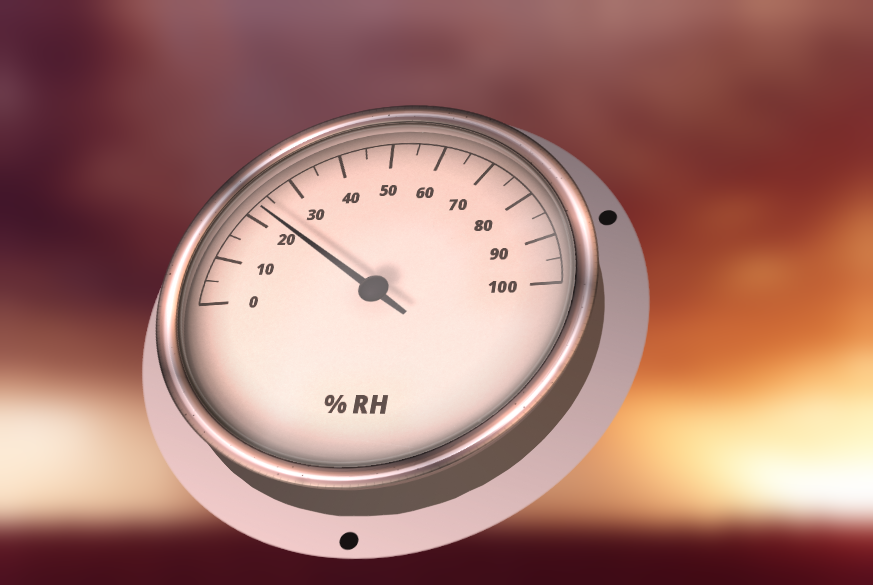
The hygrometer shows 22.5 %
